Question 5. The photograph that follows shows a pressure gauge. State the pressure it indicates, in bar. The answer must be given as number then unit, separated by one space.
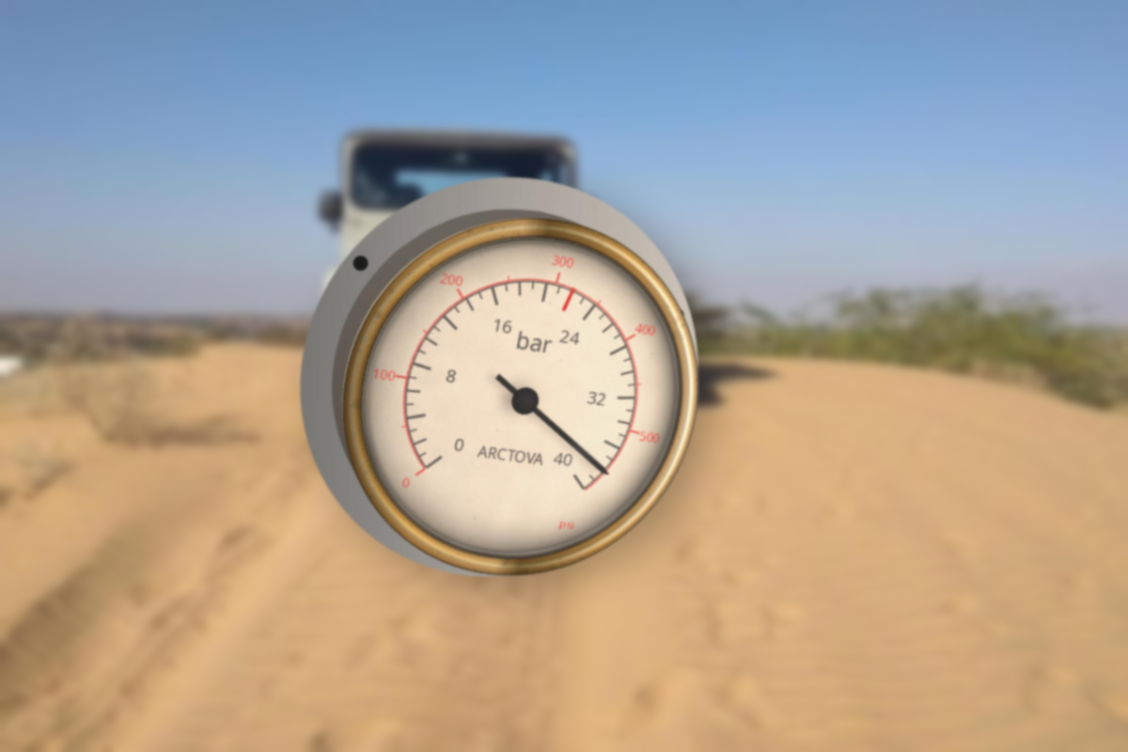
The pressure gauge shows 38 bar
